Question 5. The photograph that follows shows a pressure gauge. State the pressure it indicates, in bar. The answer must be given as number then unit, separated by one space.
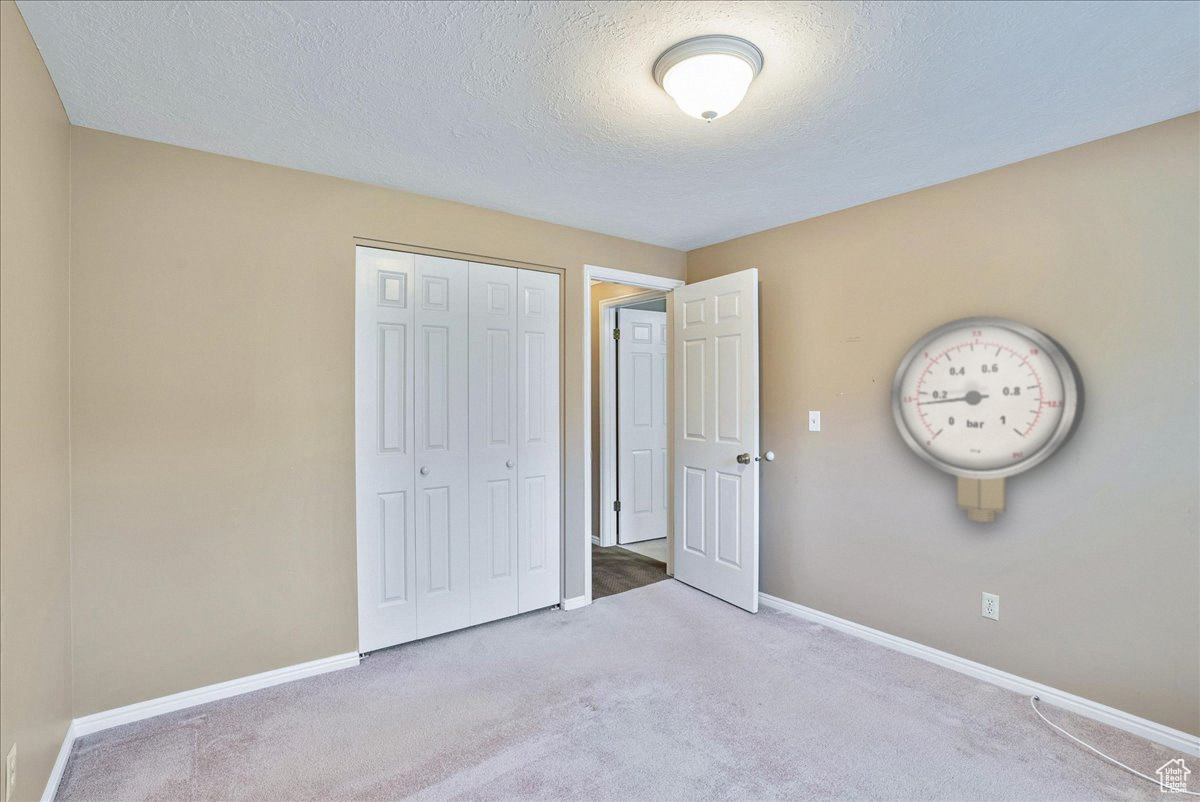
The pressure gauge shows 0.15 bar
